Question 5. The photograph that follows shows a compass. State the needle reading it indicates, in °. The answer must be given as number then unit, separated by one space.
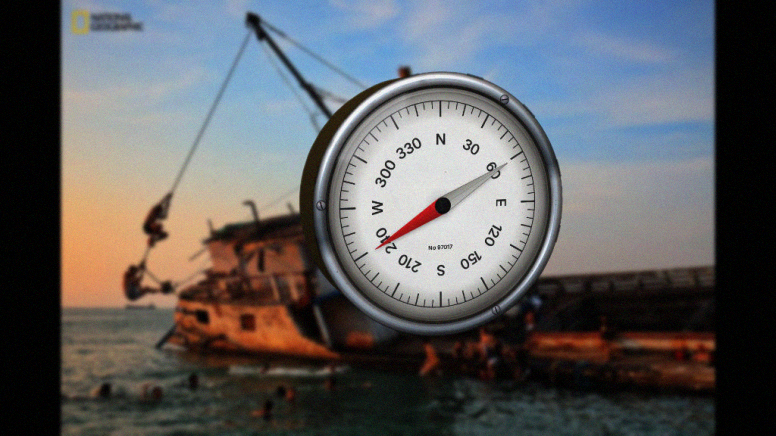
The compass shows 240 °
